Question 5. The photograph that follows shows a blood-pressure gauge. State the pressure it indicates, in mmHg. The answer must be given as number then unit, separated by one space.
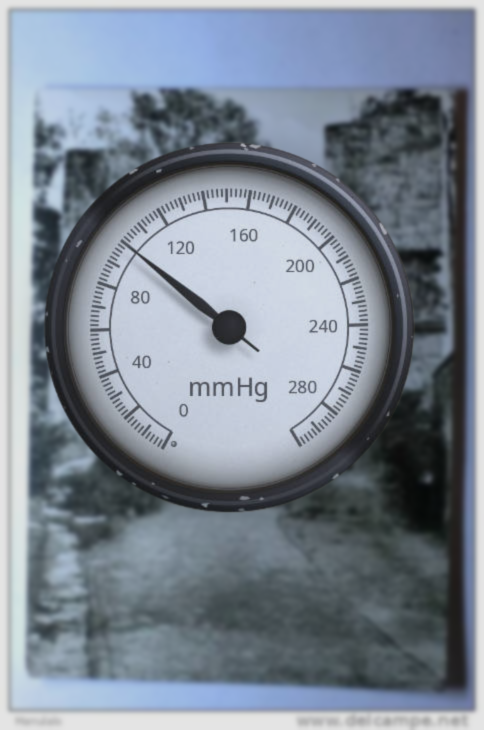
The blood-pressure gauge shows 100 mmHg
